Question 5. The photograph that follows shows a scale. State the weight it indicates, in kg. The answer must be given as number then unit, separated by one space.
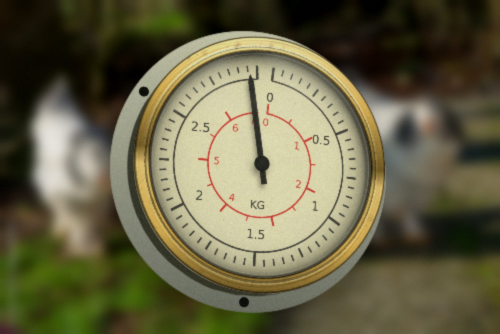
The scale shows 2.95 kg
